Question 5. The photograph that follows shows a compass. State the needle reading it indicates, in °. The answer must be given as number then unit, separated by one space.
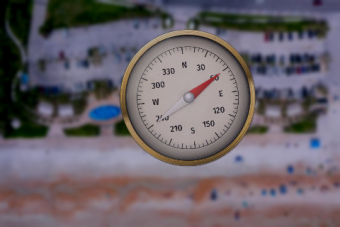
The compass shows 60 °
